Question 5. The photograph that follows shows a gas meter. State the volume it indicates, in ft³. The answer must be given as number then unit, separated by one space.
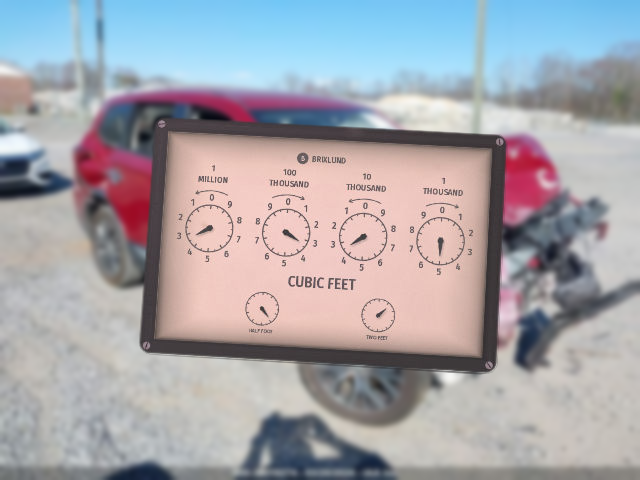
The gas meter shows 333500 ft³
